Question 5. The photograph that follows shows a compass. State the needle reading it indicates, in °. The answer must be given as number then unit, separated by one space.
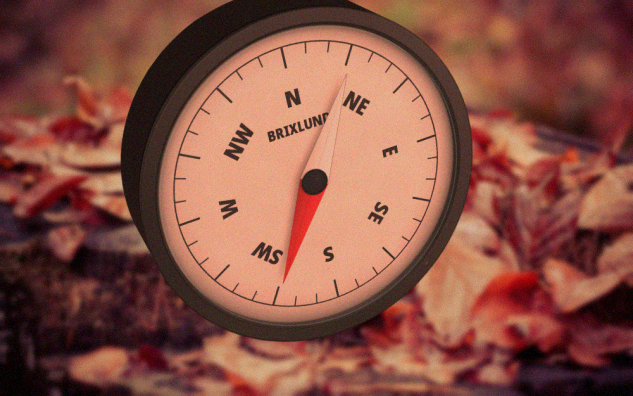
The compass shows 210 °
